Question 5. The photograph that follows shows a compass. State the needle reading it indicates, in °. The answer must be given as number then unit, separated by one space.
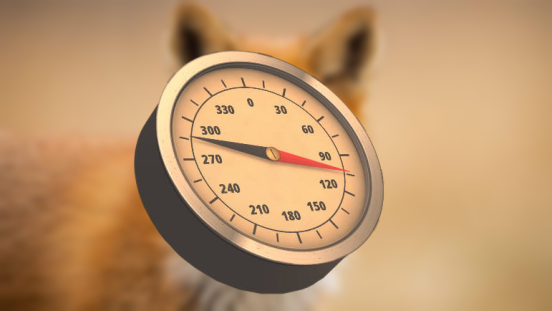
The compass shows 105 °
